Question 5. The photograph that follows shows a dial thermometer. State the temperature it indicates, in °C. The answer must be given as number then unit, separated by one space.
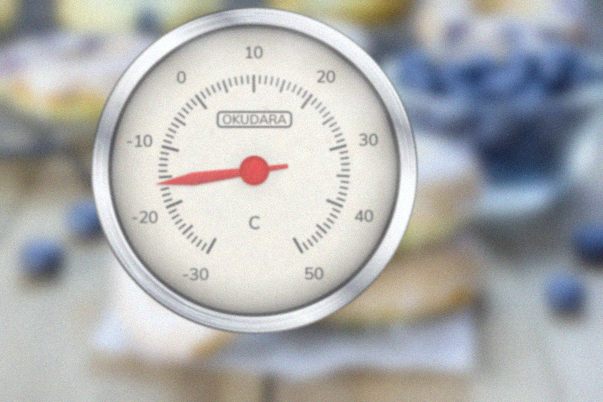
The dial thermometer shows -16 °C
